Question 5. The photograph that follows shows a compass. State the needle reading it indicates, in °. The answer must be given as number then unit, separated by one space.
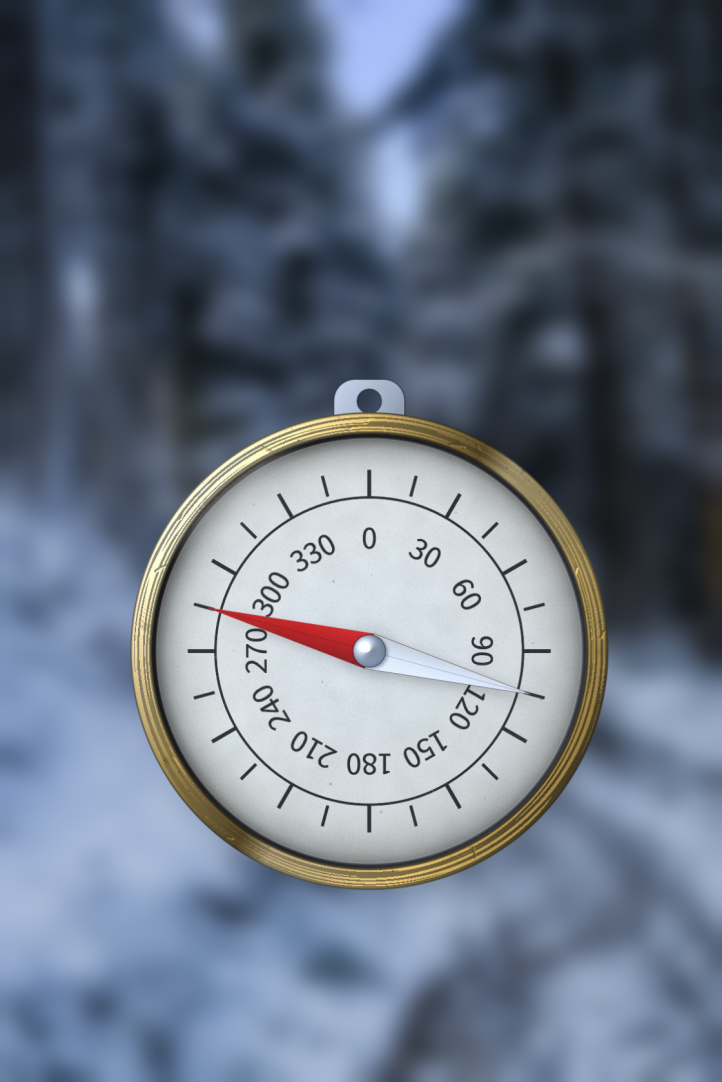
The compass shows 285 °
